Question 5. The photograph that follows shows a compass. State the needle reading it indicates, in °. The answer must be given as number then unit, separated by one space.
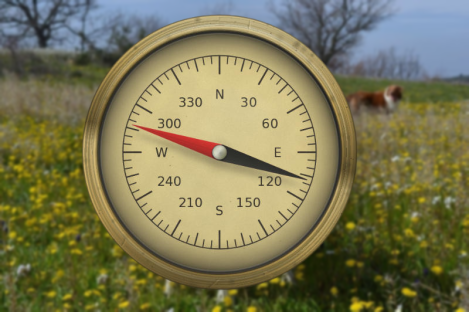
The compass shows 287.5 °
